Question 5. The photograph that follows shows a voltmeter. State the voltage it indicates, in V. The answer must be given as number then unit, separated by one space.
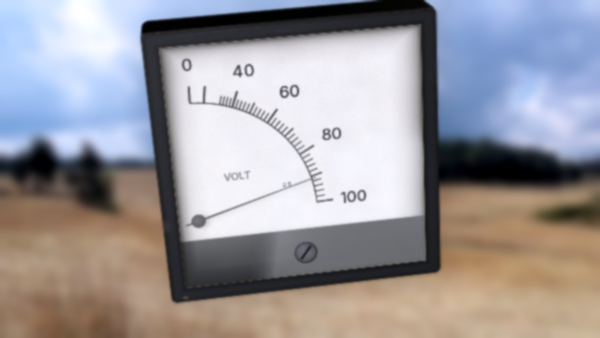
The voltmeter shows 90 V
